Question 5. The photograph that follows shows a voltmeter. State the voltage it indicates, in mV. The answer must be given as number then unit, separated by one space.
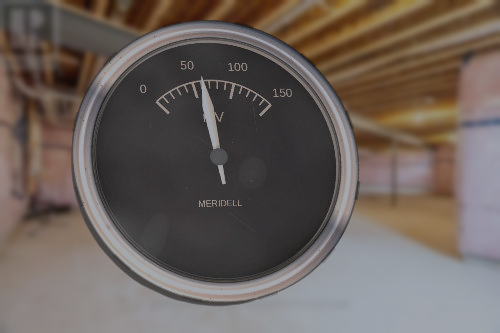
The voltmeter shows 60 mV
